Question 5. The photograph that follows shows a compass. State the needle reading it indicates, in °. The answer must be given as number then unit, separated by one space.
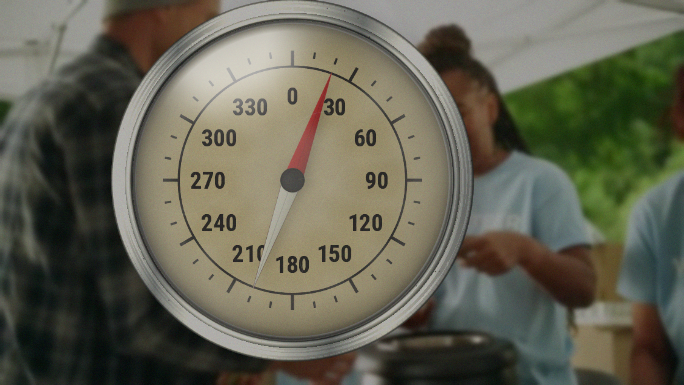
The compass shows 20 °
